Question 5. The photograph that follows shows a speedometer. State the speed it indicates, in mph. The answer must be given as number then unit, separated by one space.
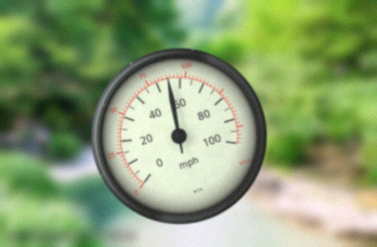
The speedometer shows 55 mph
